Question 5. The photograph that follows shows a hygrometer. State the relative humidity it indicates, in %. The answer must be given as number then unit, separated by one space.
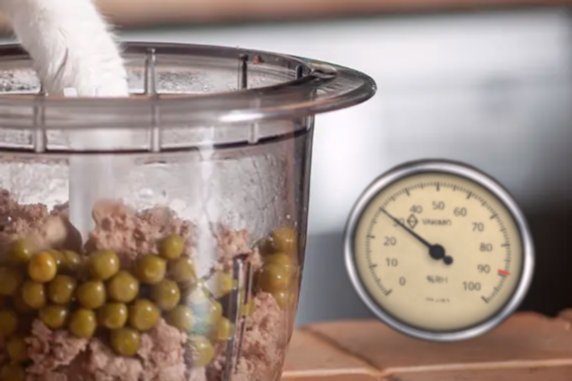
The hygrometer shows 30 %
